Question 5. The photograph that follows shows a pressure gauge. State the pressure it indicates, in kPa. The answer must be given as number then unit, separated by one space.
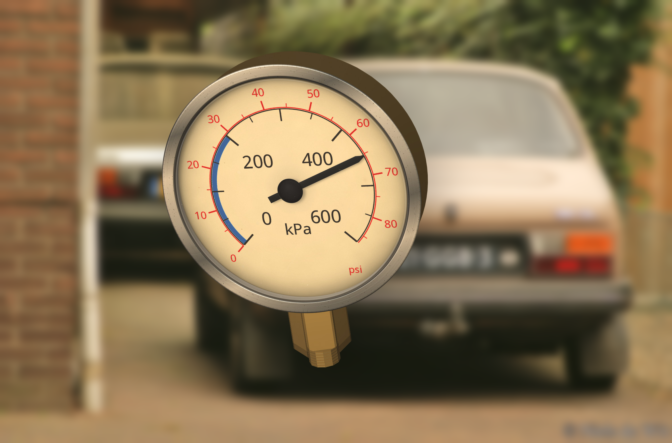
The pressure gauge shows 450 kPa
